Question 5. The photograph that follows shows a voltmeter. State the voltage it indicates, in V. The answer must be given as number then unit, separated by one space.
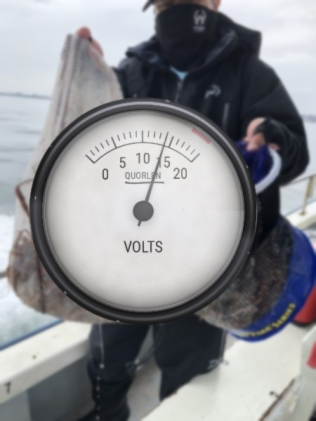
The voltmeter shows 14 V
